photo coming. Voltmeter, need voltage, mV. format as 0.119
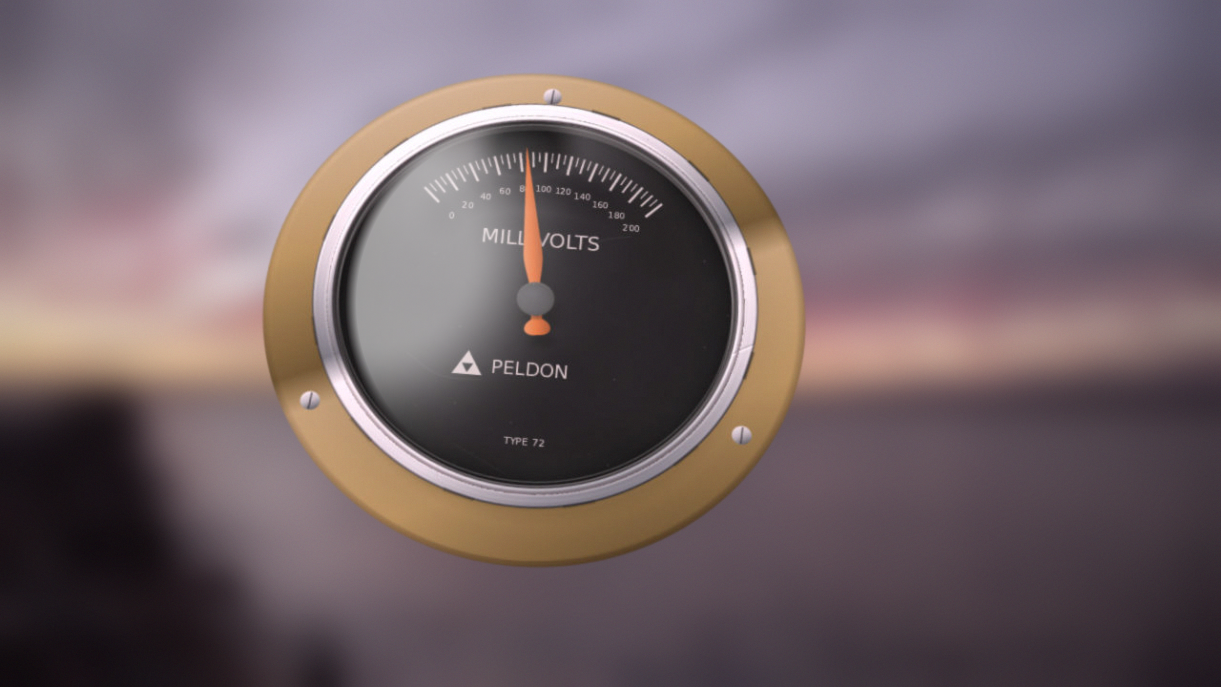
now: 85
